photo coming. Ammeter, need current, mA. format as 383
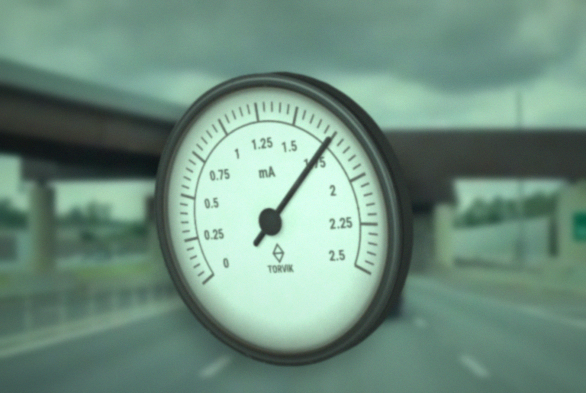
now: 1.75
